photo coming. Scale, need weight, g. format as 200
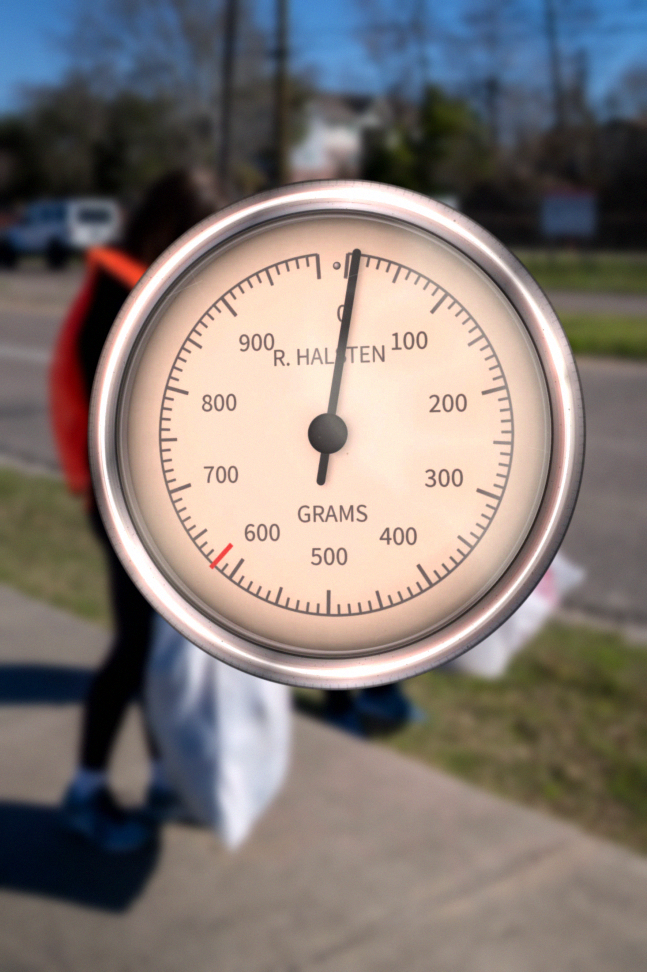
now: 10
